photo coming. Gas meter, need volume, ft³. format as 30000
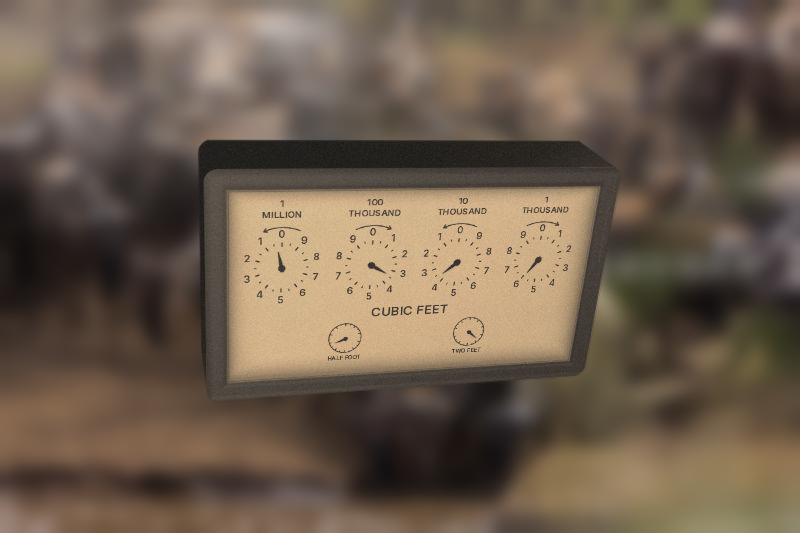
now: 33600
